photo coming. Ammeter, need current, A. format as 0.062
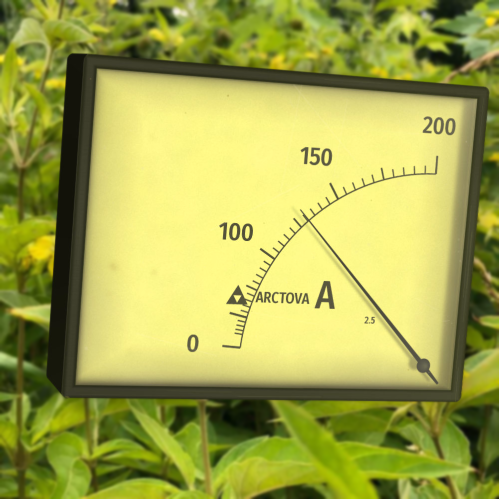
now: 130
